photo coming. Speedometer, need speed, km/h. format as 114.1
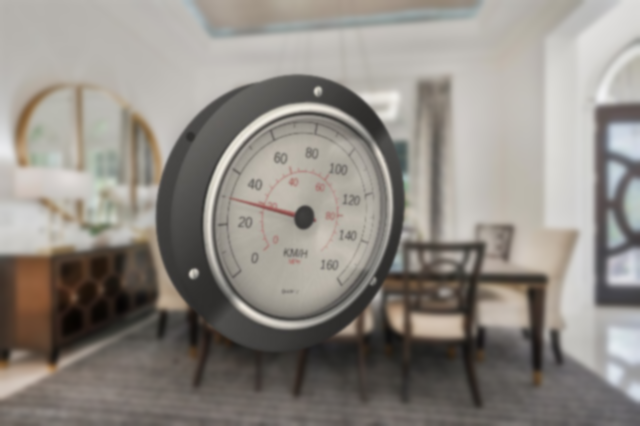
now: 30
